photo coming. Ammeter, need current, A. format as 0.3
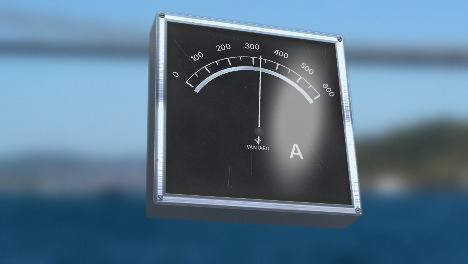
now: 325
